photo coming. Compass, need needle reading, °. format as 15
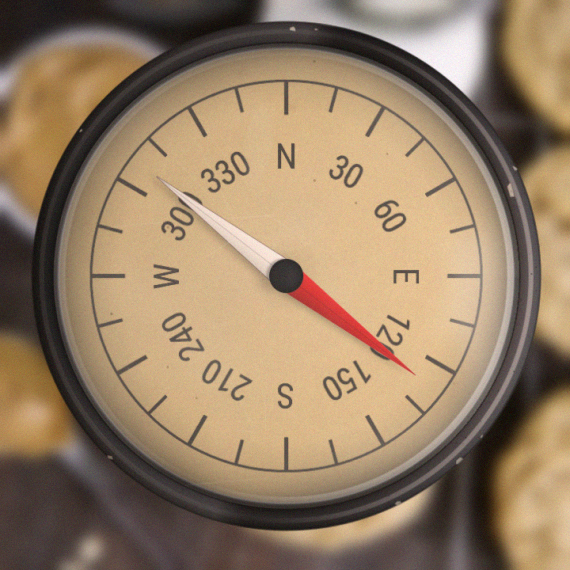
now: 127.5
